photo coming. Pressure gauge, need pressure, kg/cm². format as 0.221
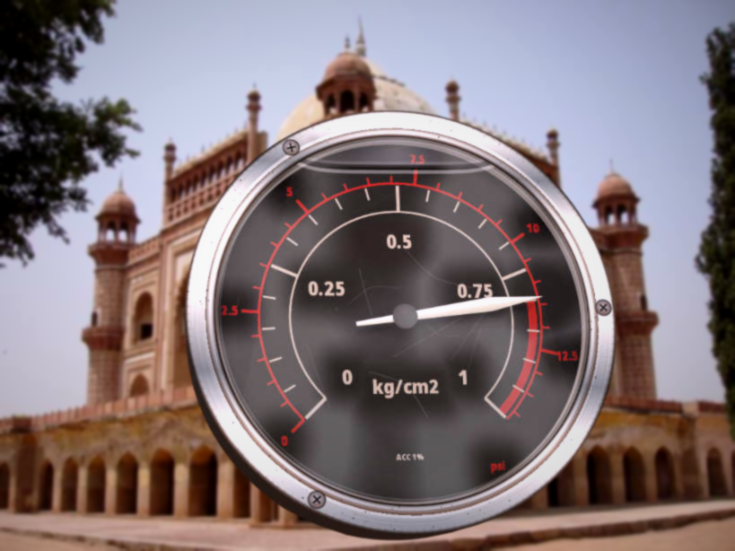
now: 0.8
